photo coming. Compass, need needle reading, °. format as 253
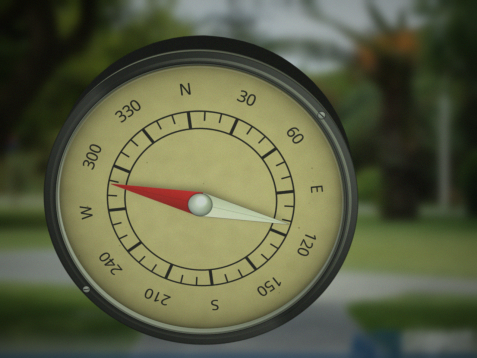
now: 290
